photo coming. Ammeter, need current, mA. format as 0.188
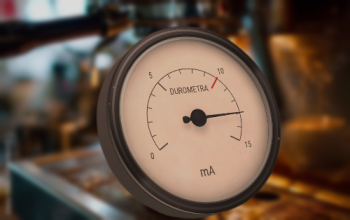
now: 13
